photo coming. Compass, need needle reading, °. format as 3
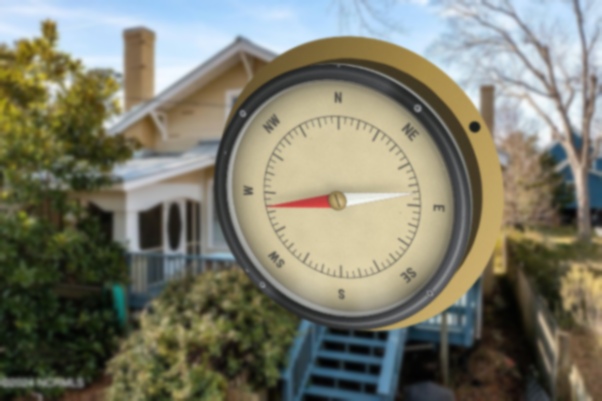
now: 260
